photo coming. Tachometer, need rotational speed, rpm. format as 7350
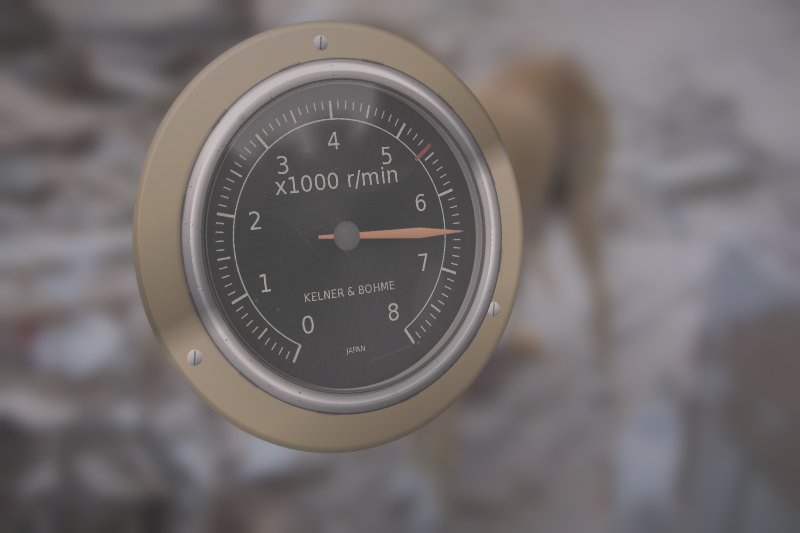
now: 6500
